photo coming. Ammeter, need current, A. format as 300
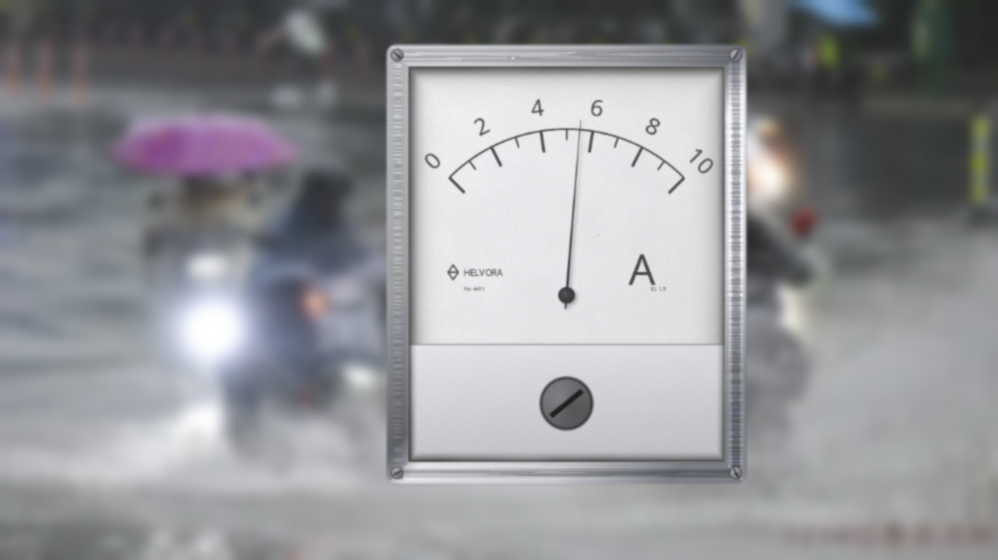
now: 5.5
